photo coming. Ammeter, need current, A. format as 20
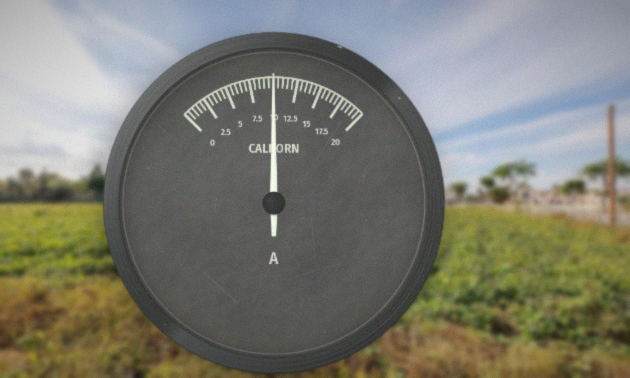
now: 10
